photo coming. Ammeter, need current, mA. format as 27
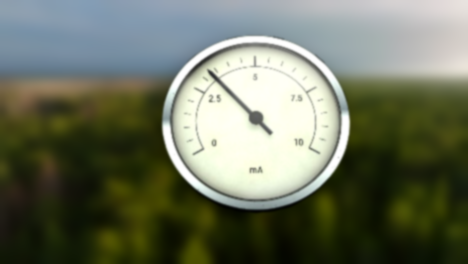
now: 3.25
